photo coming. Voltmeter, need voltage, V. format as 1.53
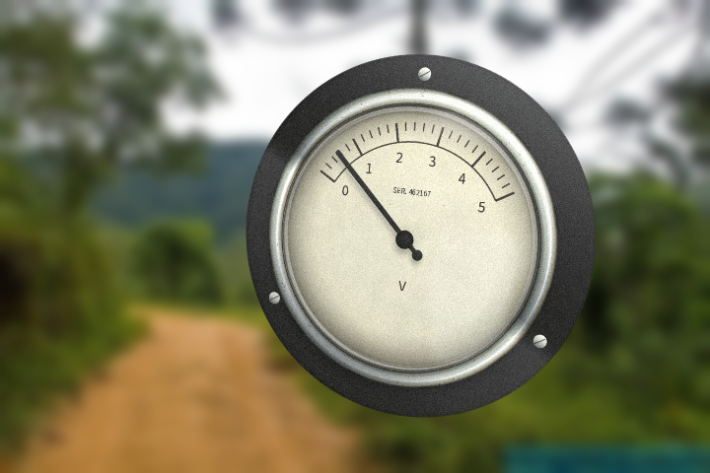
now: 0.6
